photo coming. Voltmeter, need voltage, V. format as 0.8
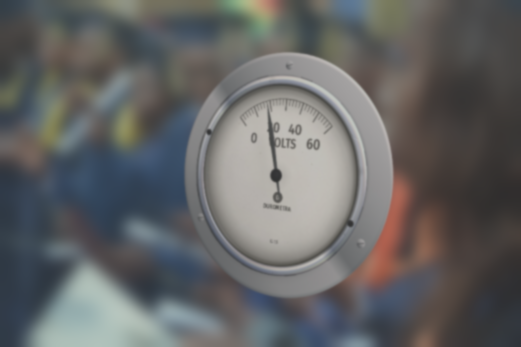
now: 20
